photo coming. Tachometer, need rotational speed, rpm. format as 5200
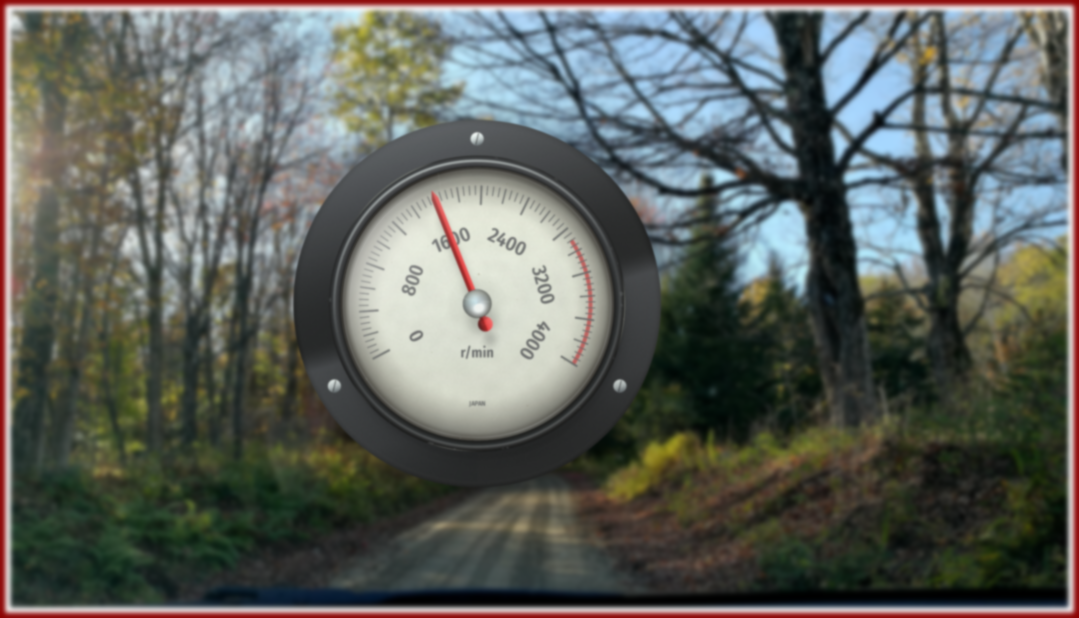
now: 1600
